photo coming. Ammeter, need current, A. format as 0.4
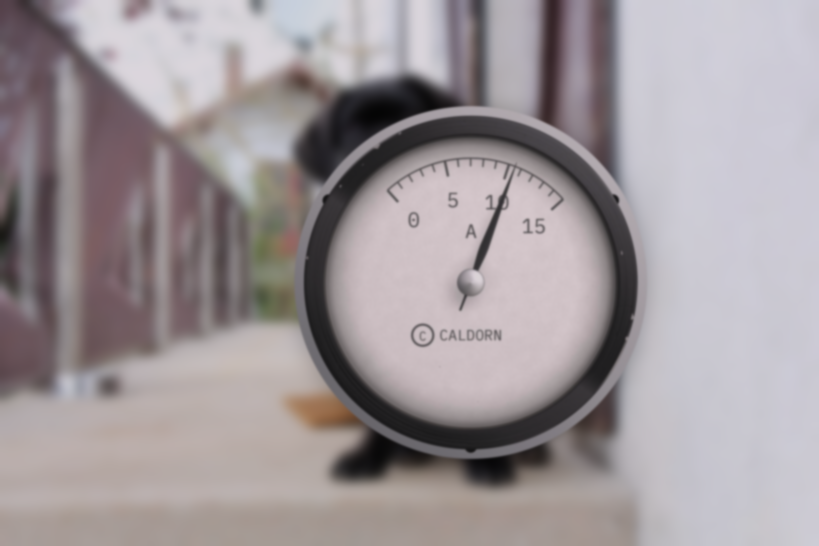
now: 10.5
